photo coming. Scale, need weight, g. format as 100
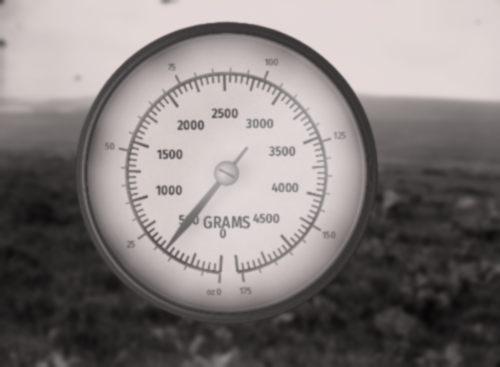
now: 500
